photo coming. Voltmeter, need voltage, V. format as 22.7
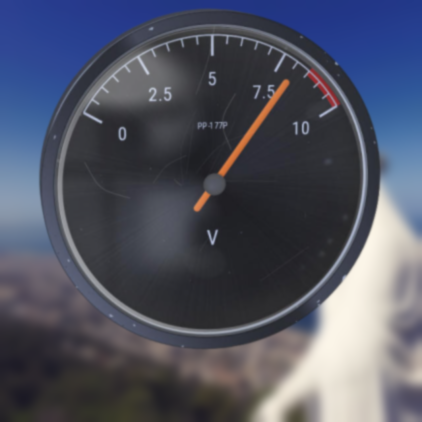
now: 8
